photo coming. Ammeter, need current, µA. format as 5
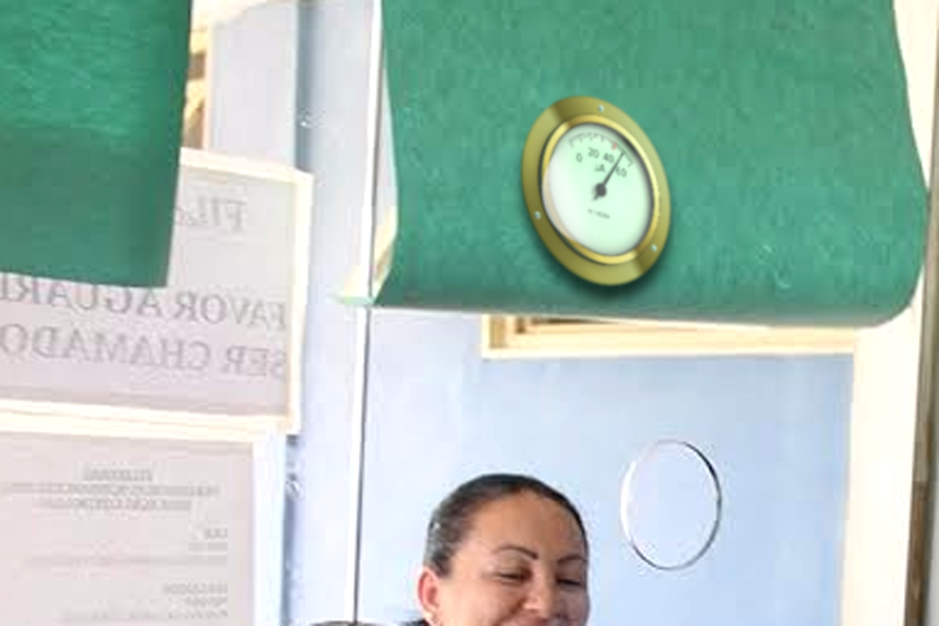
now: 50
